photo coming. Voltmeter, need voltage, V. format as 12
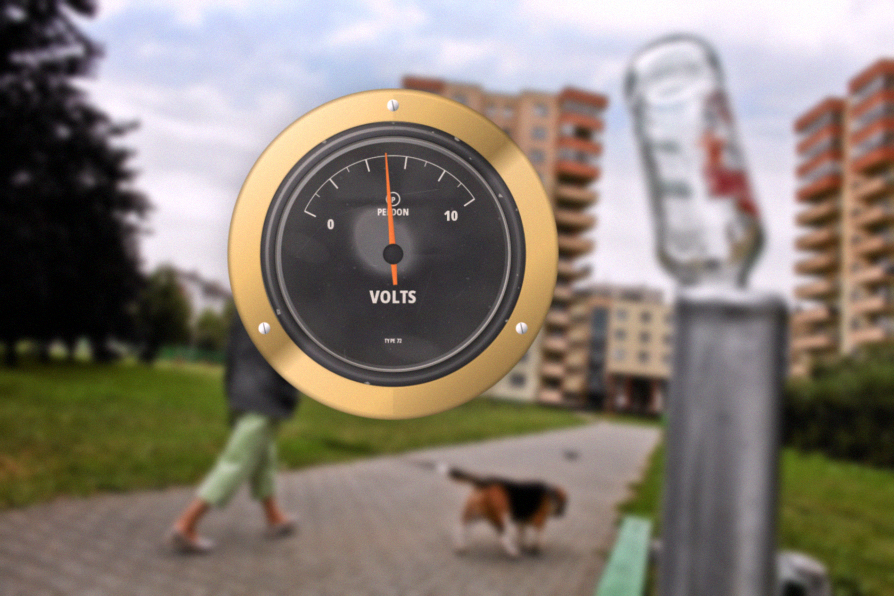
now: 5
